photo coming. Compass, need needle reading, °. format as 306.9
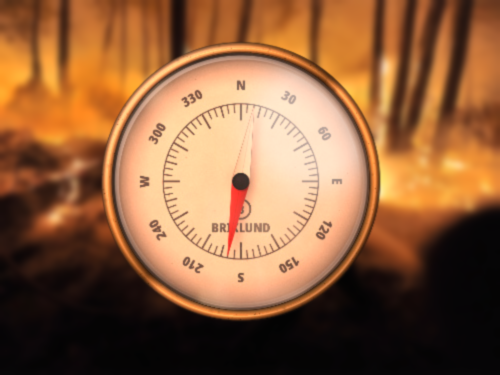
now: 190
